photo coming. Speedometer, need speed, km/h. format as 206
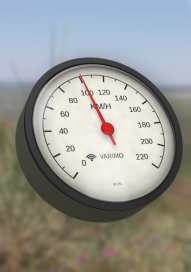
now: 100
